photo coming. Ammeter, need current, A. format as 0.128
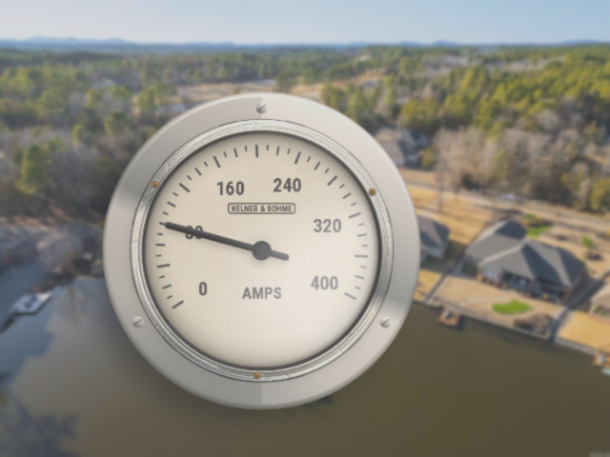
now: 80
